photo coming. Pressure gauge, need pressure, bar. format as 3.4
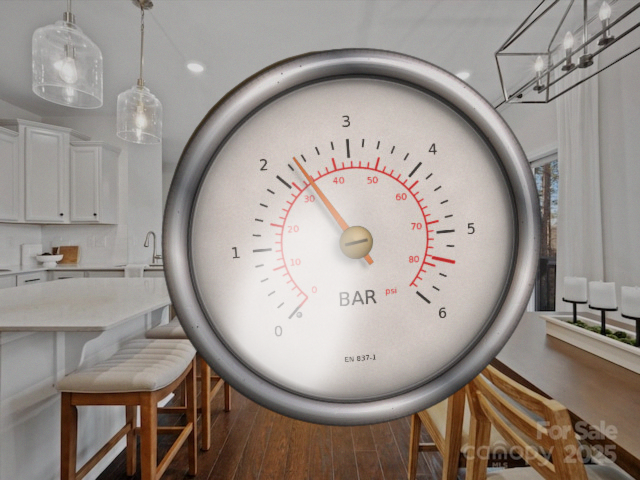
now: 2.3
